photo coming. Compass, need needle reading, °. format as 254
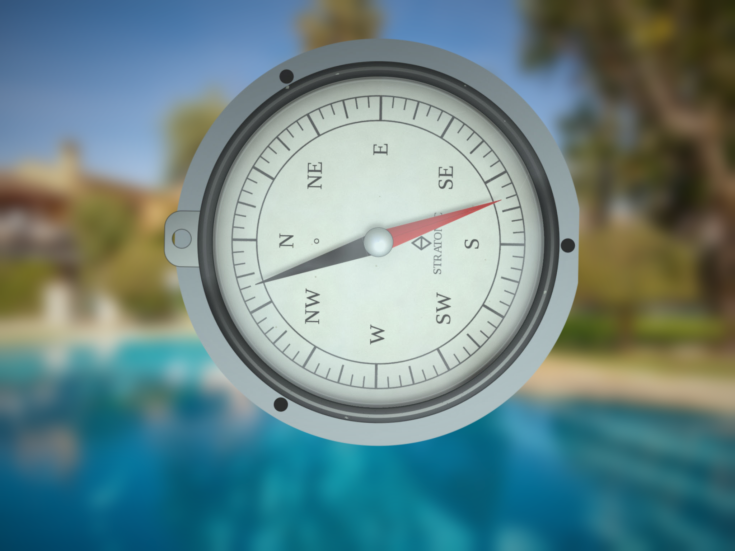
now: 160
